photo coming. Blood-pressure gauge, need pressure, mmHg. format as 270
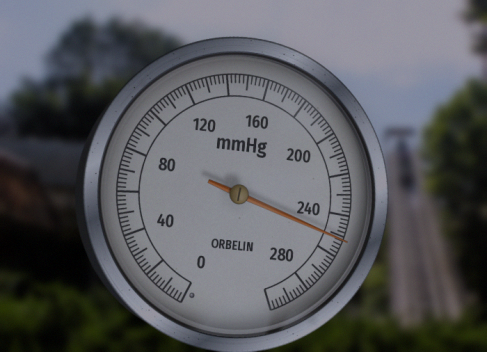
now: 252
